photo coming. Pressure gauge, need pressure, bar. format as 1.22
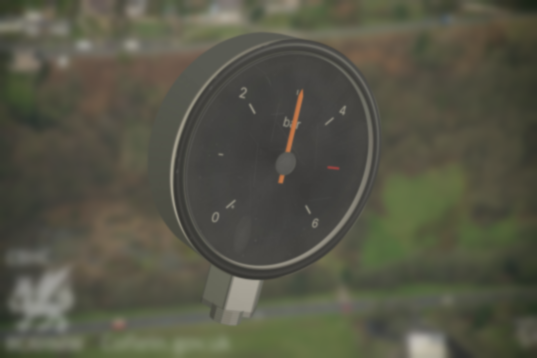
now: 3
